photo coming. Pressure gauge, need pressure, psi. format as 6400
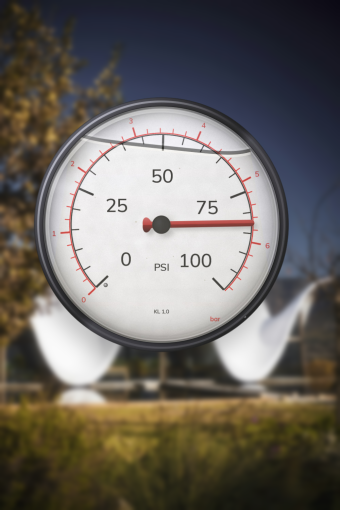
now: 82.5
